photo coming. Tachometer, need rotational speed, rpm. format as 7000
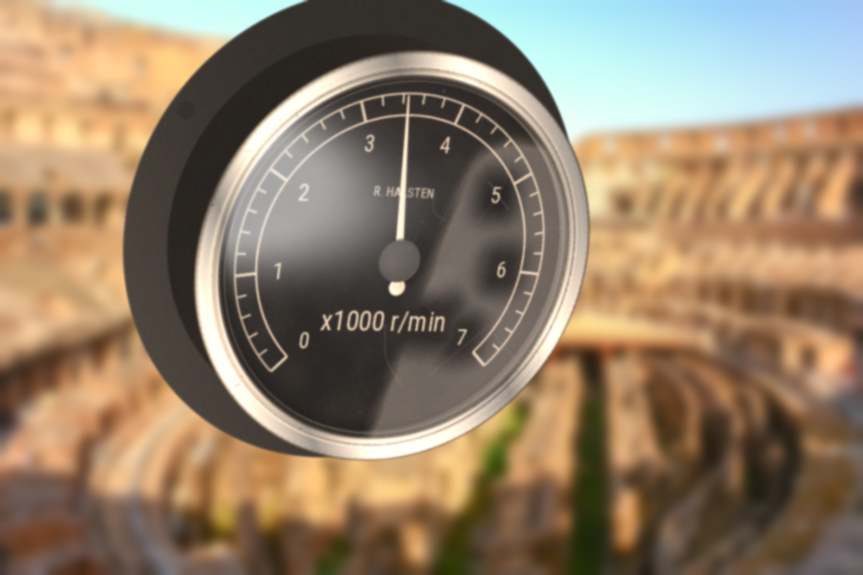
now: 3400
